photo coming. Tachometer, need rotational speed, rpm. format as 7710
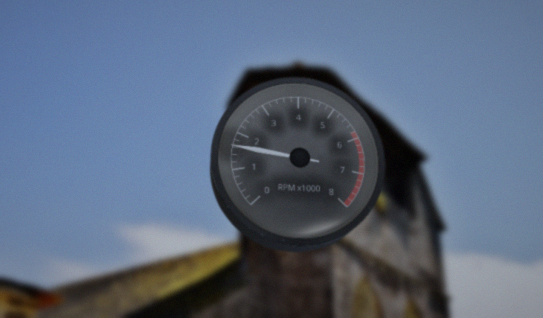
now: 1600
